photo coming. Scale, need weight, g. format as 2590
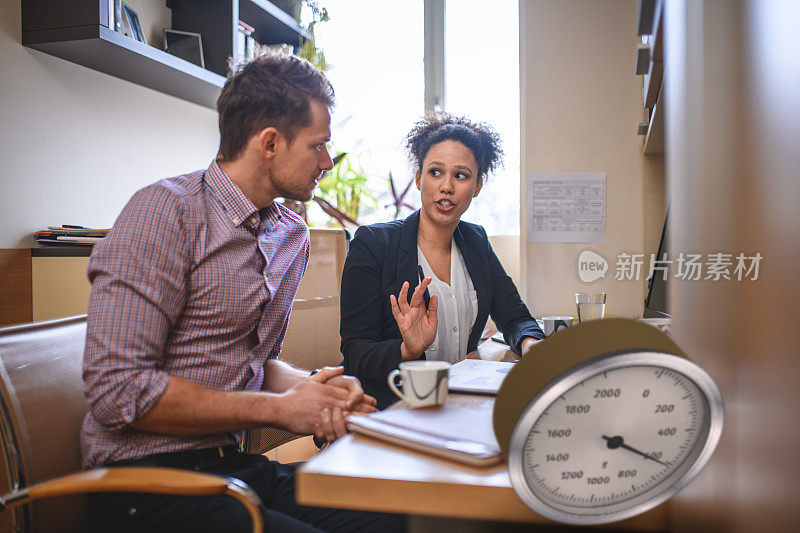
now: 600
